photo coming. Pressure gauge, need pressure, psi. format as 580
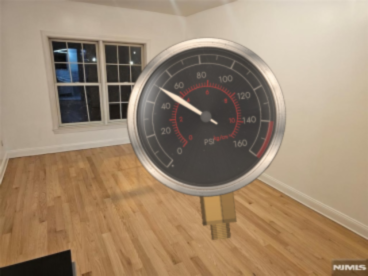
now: 50
